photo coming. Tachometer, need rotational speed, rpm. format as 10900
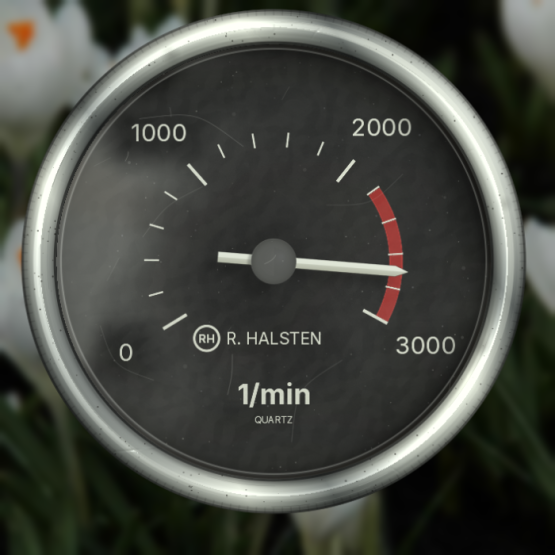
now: 2700
